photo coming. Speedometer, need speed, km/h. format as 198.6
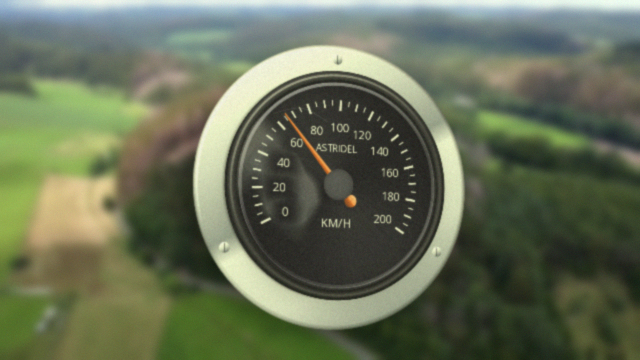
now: 65
